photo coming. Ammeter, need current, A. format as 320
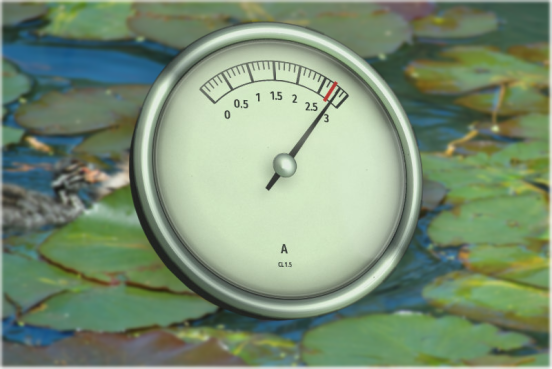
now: 2.8
